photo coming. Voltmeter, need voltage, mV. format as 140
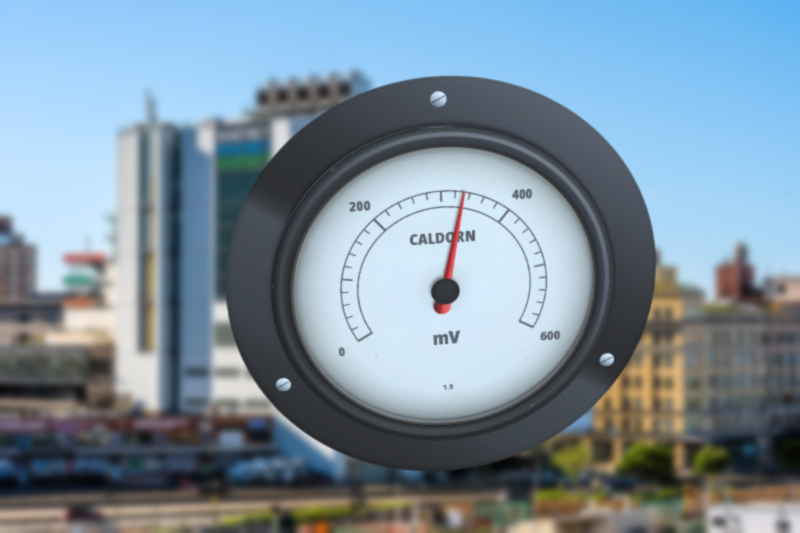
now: 330
